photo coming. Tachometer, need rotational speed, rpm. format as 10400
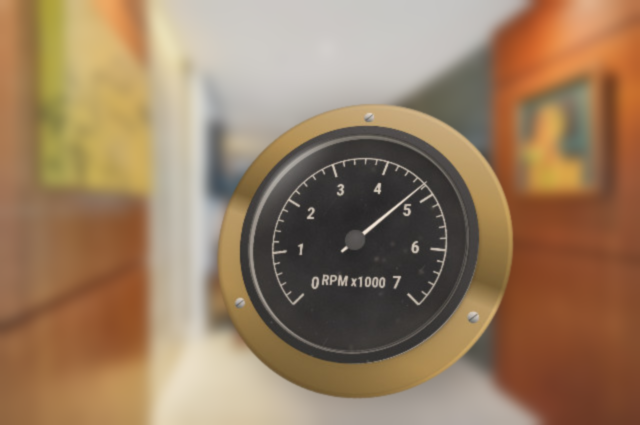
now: 4800
